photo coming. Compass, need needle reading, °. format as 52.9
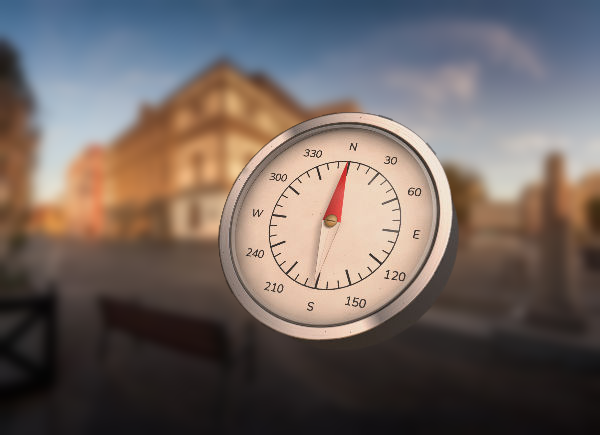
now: 0
